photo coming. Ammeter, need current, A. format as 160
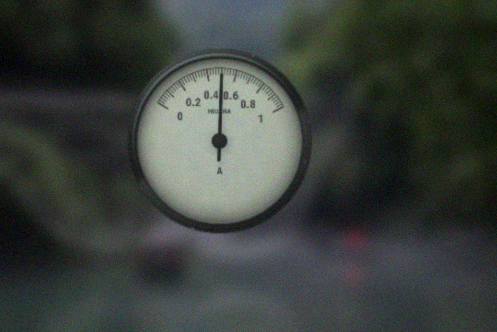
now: 0.5
